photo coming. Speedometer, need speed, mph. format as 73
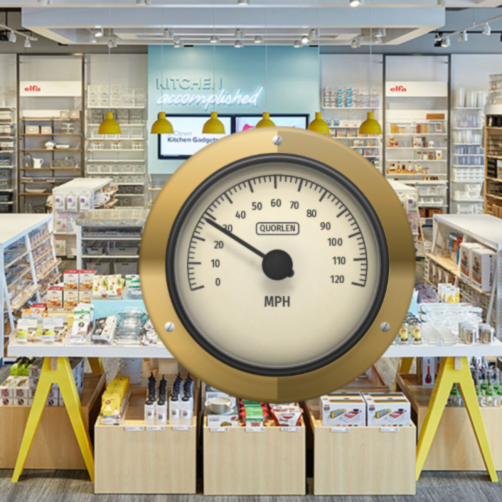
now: 28
